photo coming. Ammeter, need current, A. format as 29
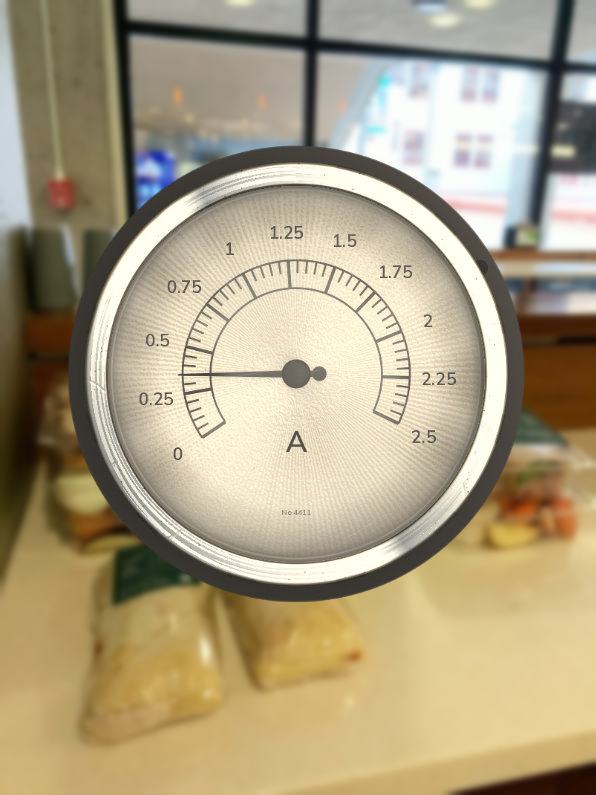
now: 0.35
